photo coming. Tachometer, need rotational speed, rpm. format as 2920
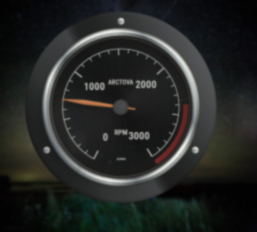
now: 700
